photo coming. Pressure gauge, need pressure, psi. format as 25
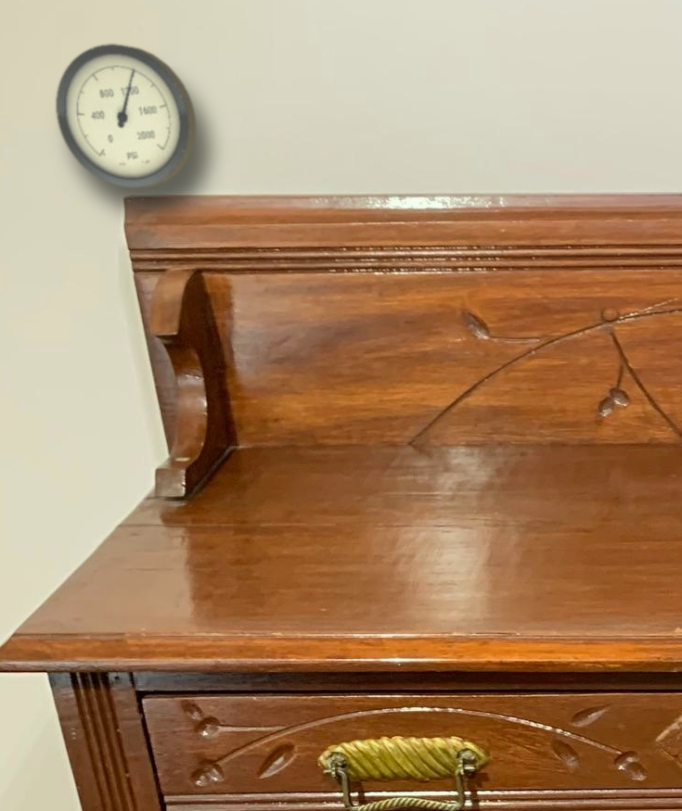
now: 1200
